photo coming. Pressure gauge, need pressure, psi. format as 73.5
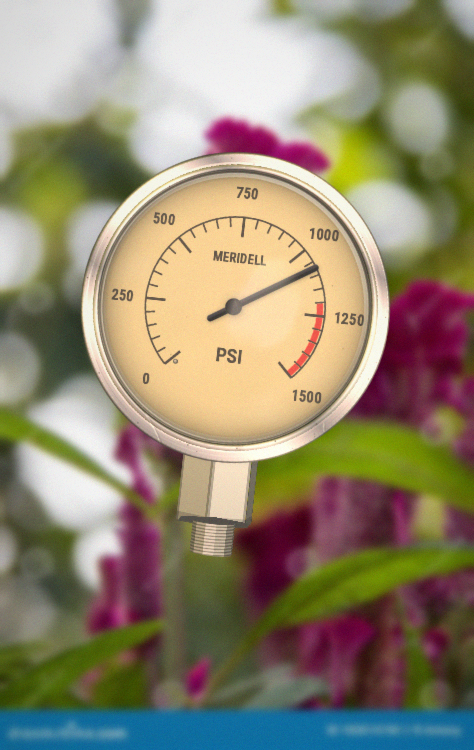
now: 1075
